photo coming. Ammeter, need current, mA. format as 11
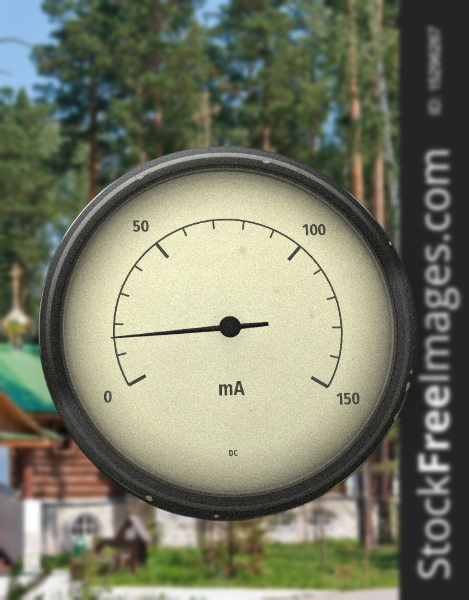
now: 15
